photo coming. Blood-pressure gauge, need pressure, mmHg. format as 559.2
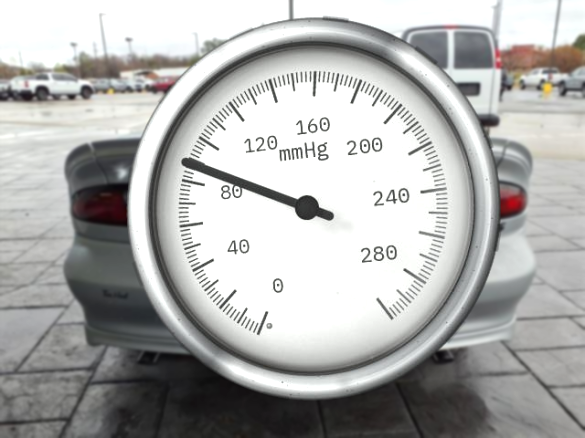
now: 88
